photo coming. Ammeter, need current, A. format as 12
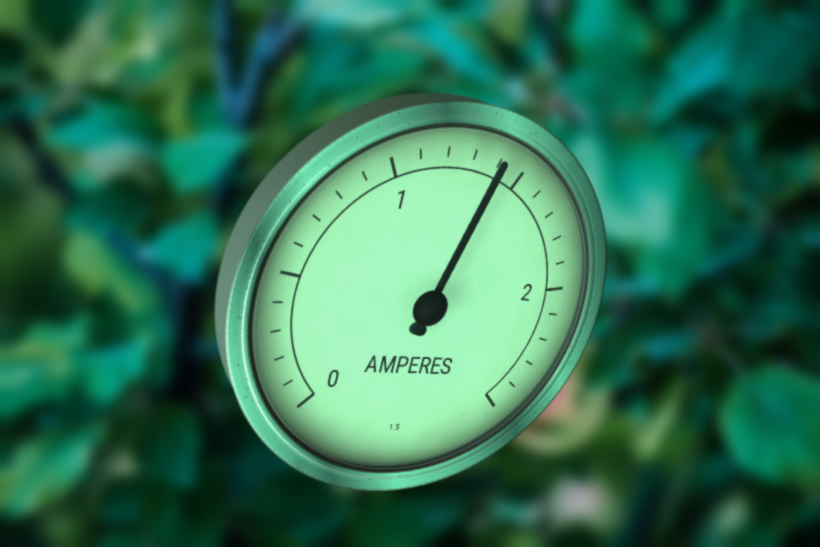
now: 1.4
